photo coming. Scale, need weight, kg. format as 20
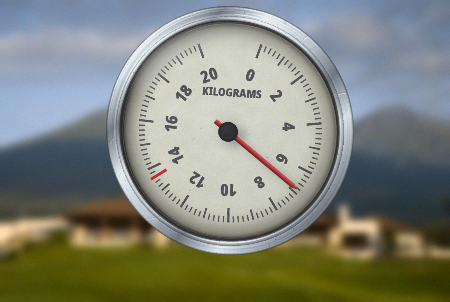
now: 6.8
